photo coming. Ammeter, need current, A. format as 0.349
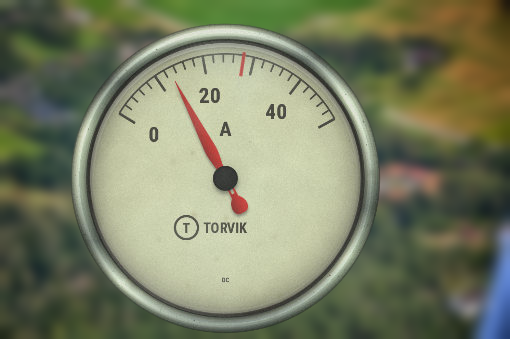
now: 13
